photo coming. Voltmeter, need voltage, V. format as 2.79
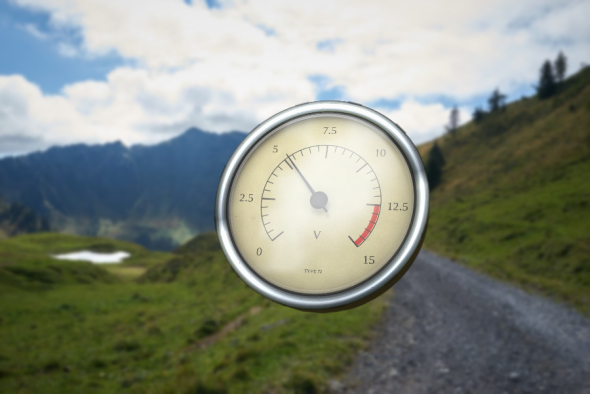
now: 5.25
